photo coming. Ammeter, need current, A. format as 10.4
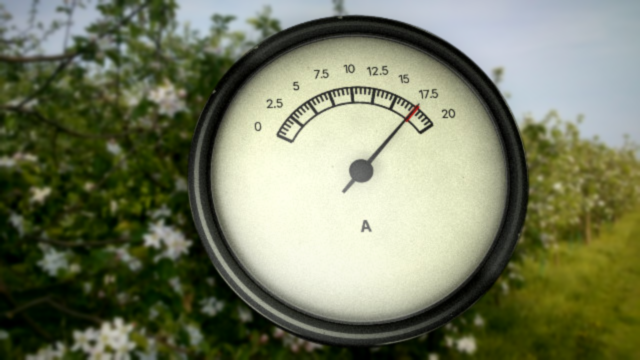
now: 17.5
